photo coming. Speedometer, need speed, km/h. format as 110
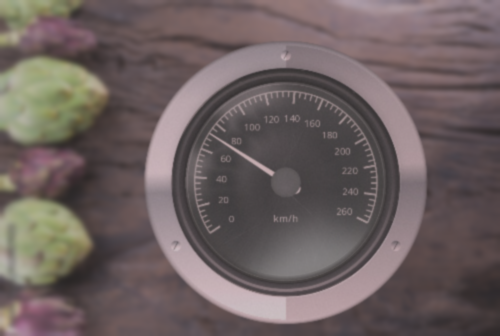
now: 72
